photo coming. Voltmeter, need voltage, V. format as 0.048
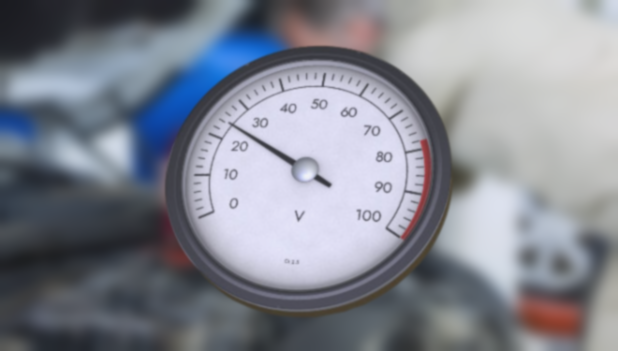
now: 24
